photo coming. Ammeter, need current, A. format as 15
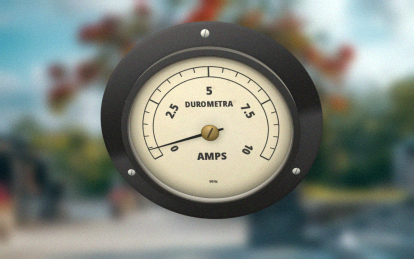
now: 0.5
